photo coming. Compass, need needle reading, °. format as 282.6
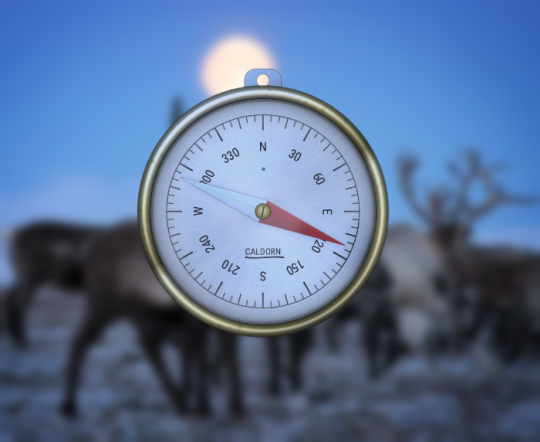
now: 112.5
